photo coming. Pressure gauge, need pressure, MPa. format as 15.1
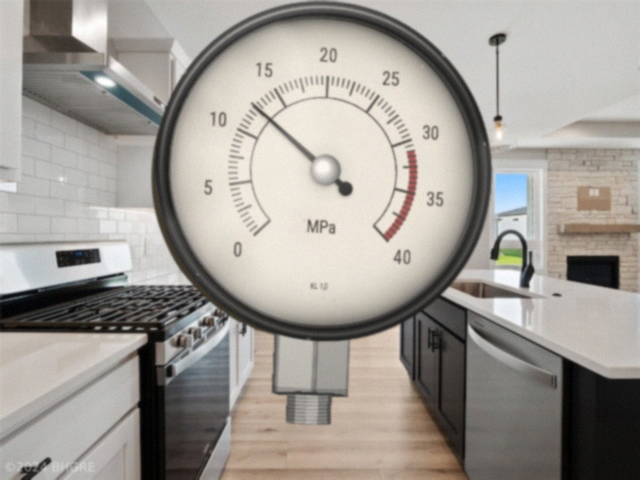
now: 12.5
